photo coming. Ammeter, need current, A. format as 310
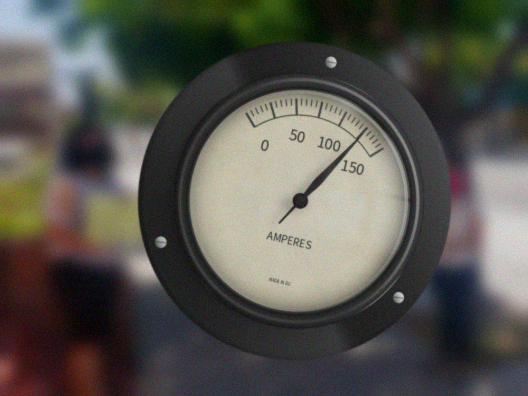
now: 125
